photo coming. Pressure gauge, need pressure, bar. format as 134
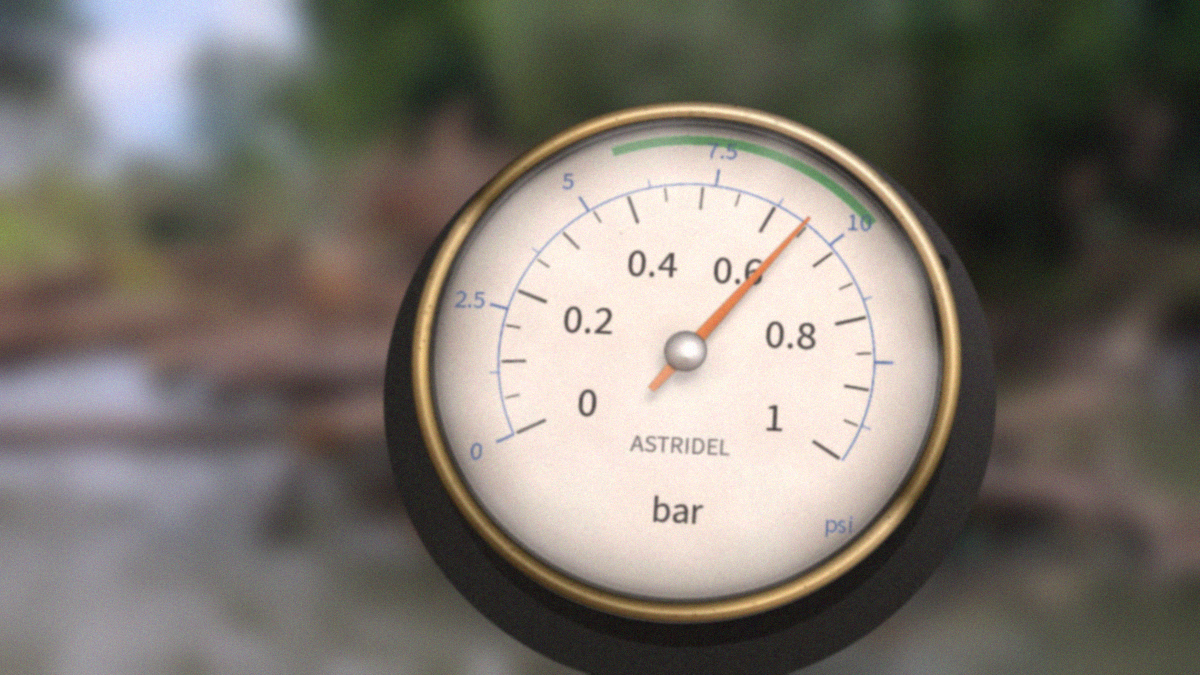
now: 0.65
